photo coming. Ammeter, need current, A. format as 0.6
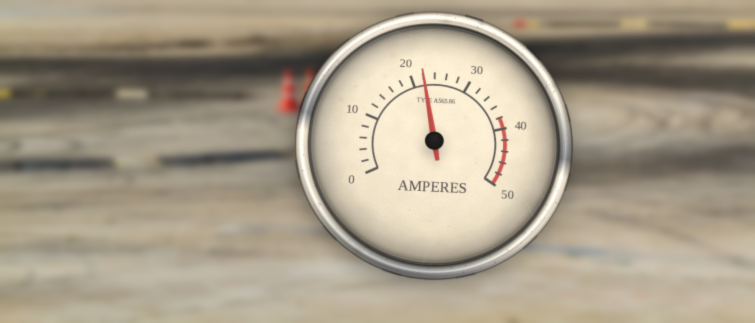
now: 22
